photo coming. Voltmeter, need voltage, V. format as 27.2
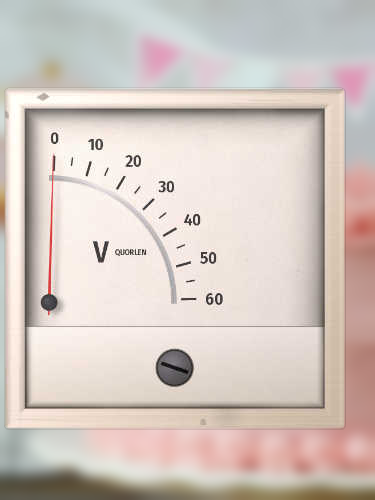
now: 0
